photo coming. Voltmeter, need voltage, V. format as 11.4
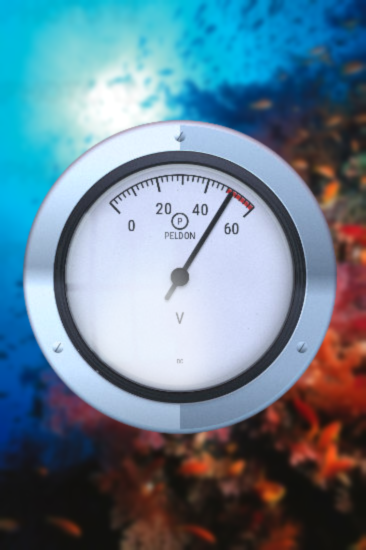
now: 50
